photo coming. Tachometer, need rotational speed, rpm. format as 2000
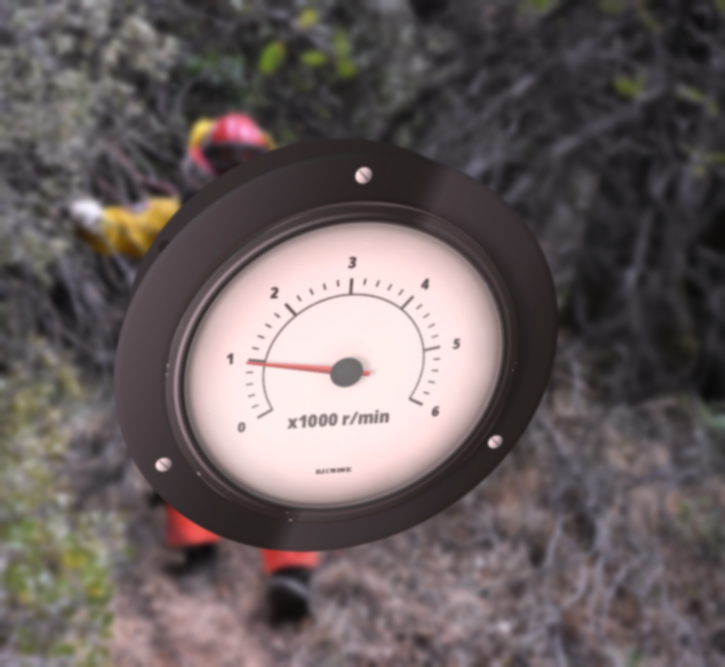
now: 1000
